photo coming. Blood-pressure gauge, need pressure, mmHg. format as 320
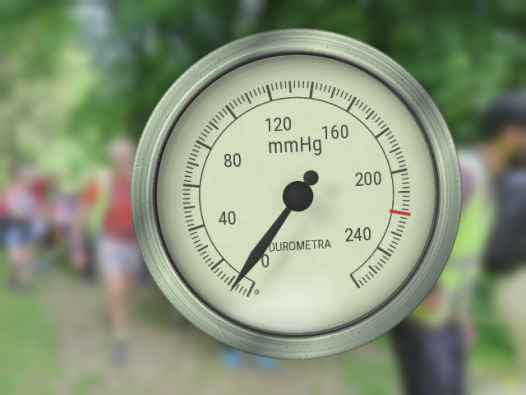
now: 8
